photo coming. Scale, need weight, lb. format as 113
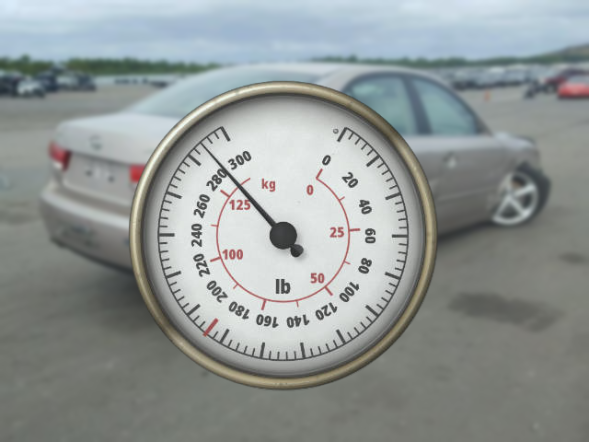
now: 288
